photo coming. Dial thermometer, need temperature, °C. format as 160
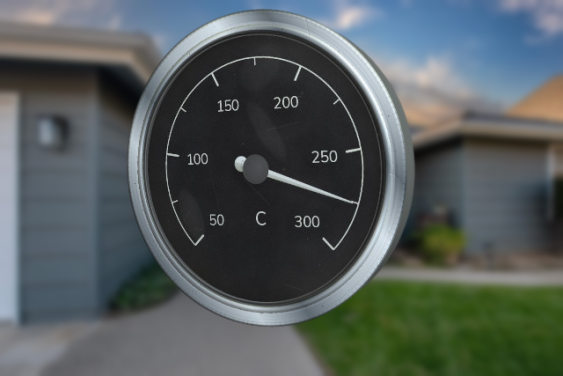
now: 275
